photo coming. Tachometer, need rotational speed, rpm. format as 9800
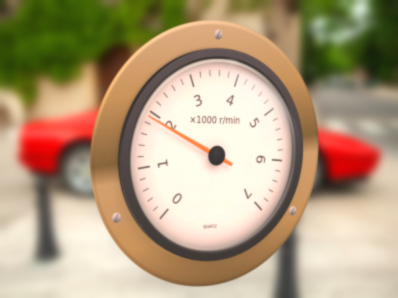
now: 1900
